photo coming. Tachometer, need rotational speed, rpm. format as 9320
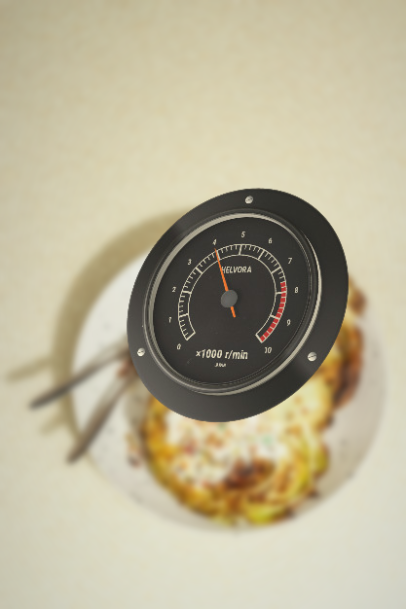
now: 4000
